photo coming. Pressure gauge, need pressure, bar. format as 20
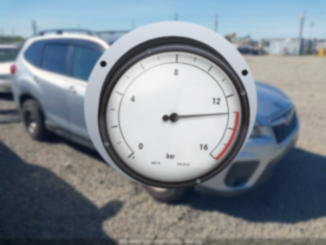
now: 13
